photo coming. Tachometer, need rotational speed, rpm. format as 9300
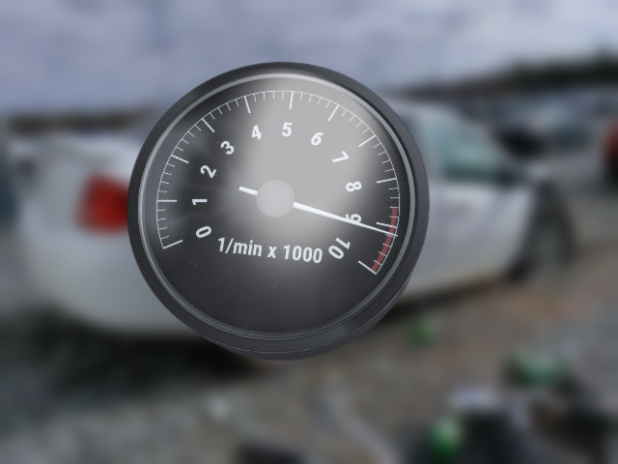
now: 9200
